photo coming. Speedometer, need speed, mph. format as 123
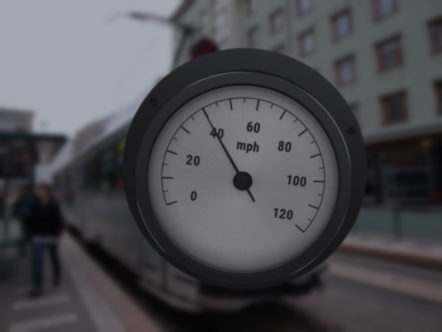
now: 40
